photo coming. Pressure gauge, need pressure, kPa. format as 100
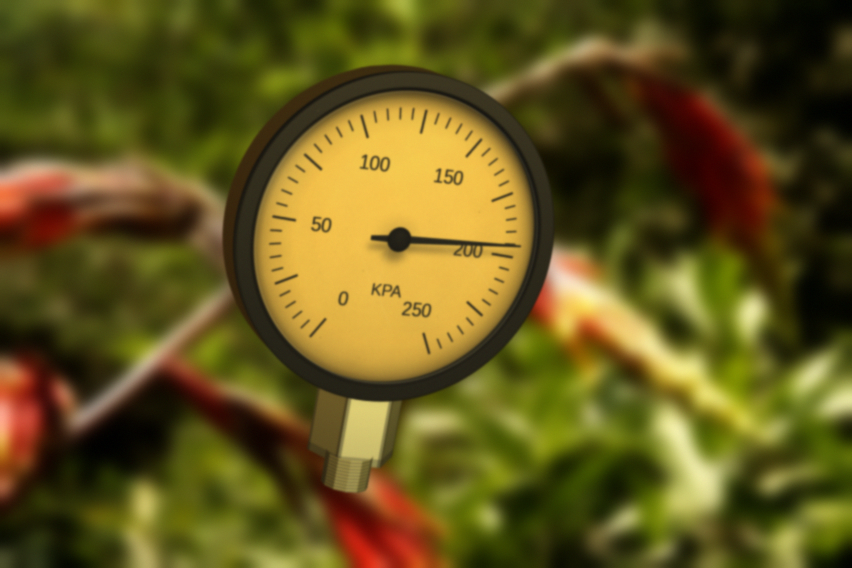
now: 195
